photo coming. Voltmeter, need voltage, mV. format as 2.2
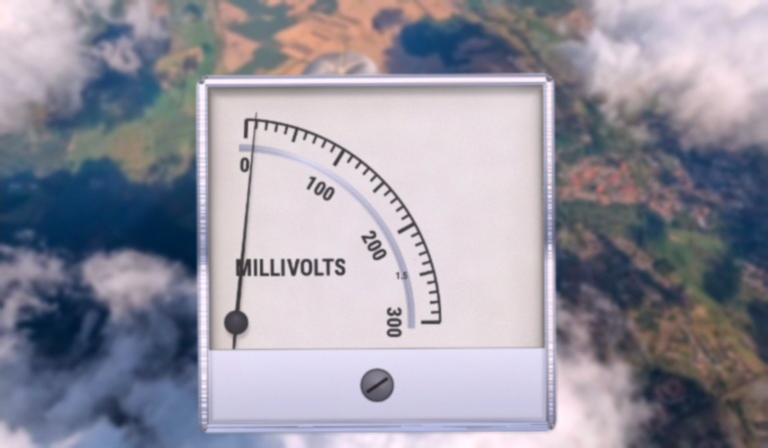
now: 10
